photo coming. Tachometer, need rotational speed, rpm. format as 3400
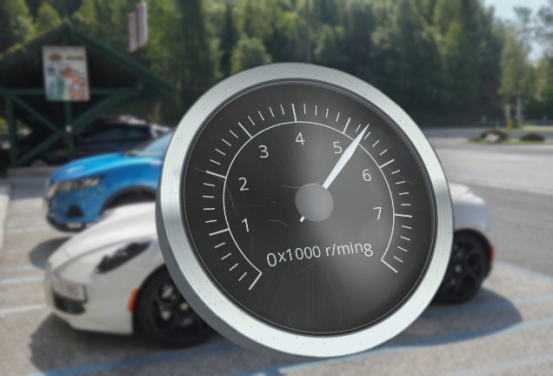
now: 5300
